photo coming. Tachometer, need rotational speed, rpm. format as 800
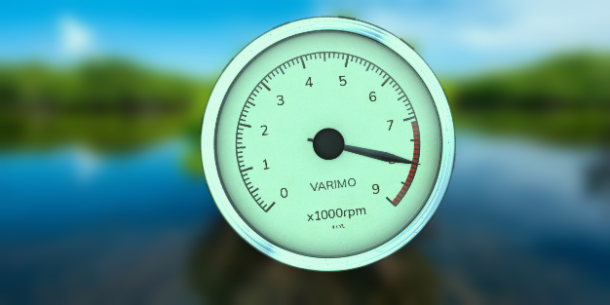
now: 8000
